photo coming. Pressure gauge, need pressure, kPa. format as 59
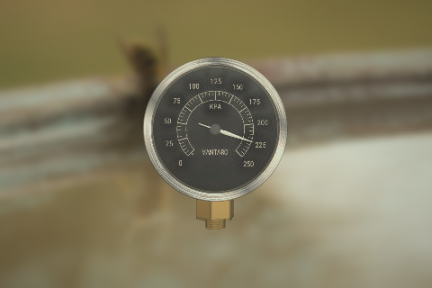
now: 225
